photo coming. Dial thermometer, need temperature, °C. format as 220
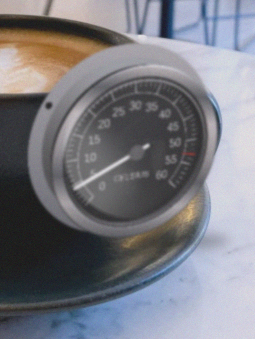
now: 5
